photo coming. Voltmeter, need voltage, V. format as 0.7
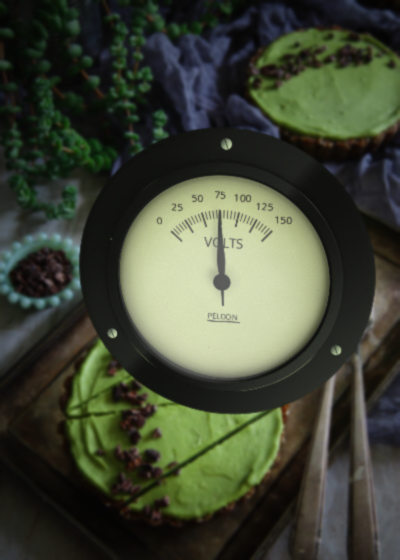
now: 75
